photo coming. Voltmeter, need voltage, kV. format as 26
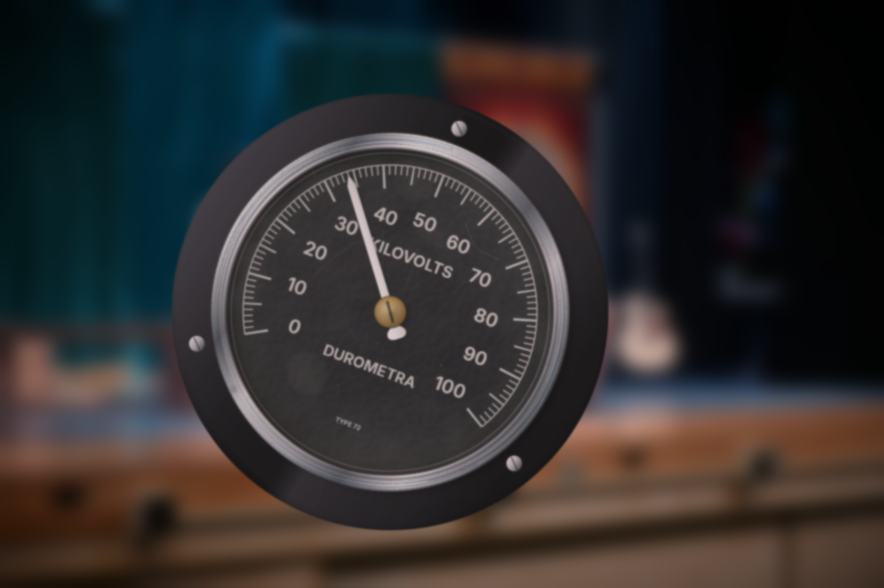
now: 34
